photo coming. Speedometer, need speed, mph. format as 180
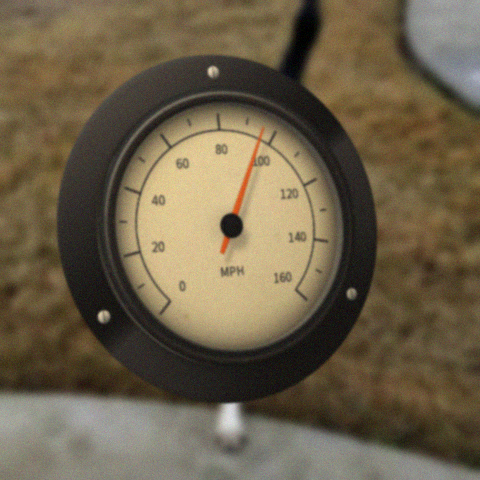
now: 95
